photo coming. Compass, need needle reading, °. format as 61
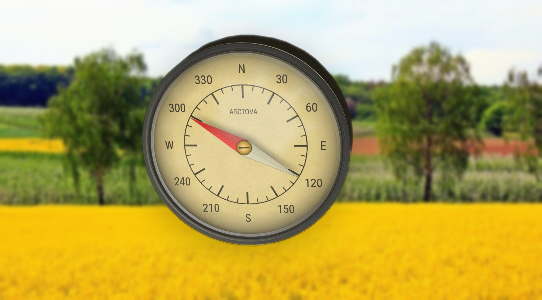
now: 300
